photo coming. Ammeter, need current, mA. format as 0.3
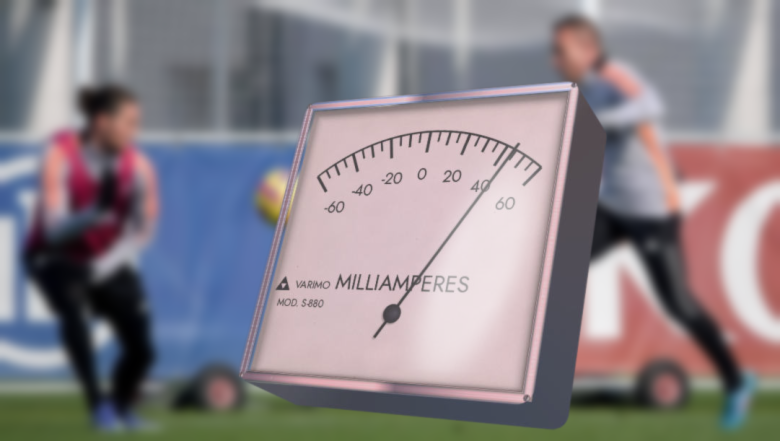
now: 45
